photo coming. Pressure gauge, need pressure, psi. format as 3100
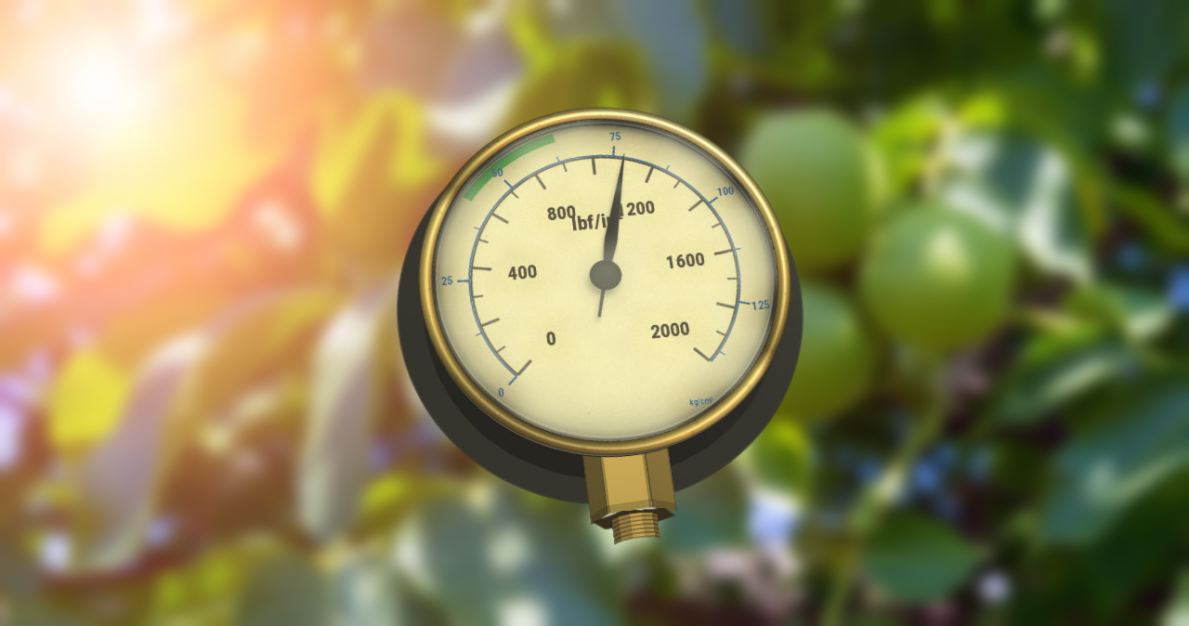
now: 1100
